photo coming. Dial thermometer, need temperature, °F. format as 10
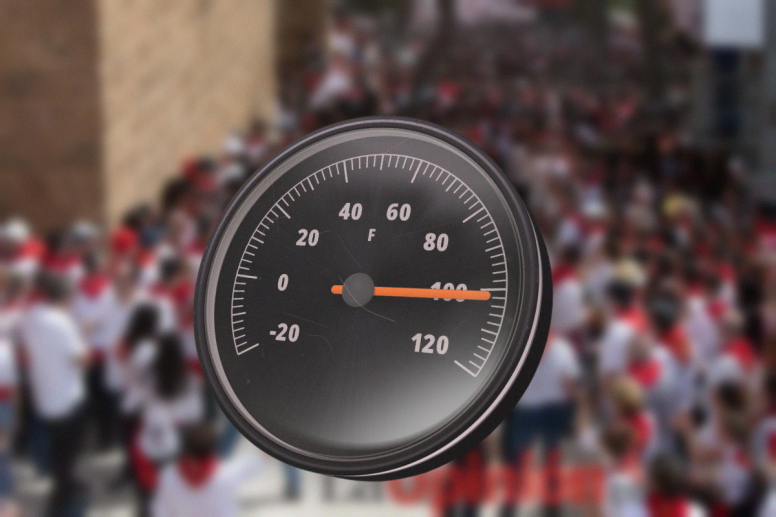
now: 102
